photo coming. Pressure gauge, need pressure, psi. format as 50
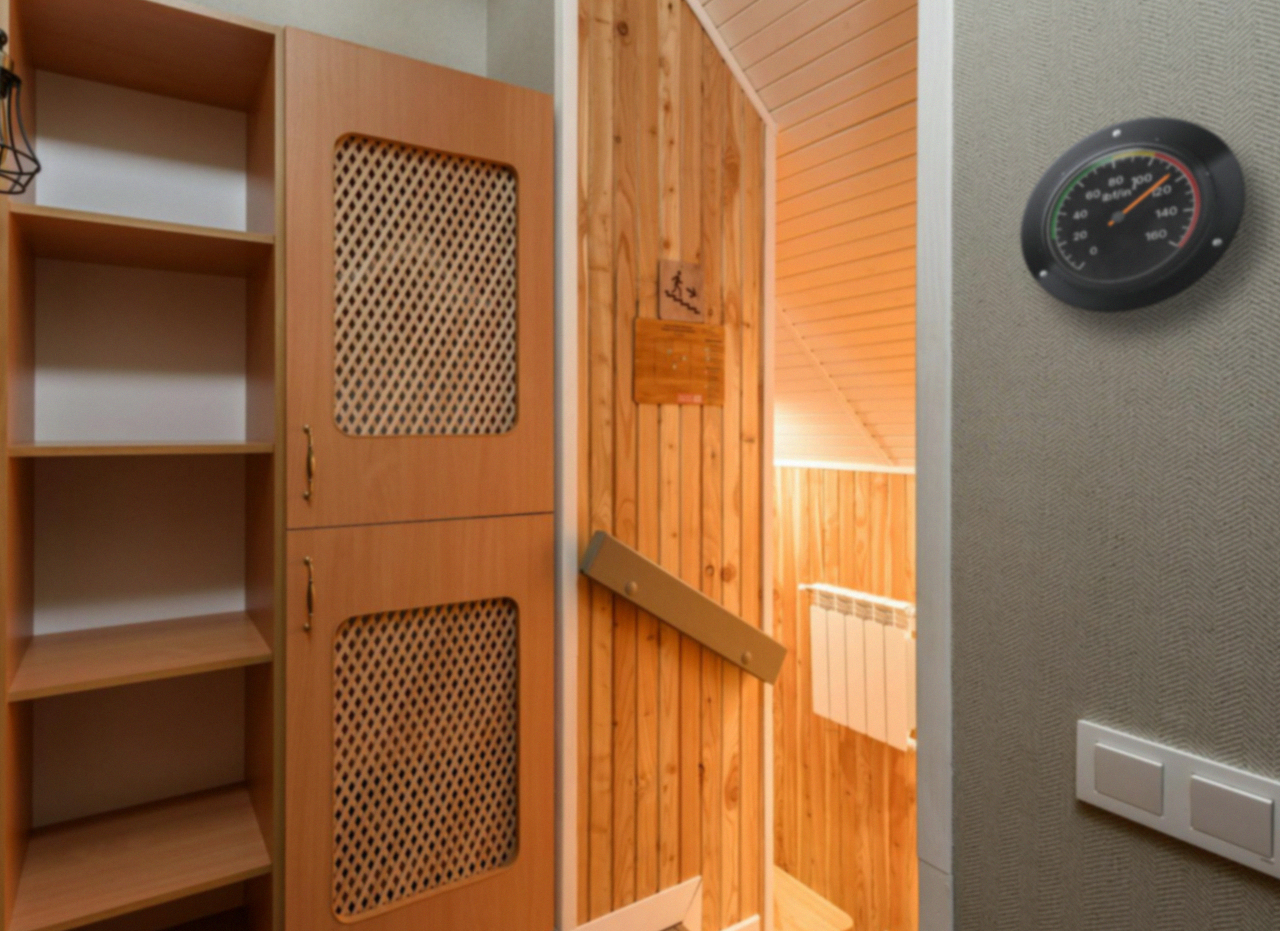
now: 115
